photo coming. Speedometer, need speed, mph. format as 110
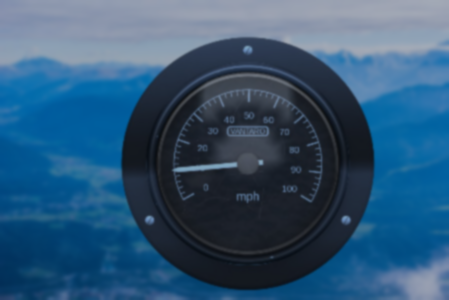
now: 10
